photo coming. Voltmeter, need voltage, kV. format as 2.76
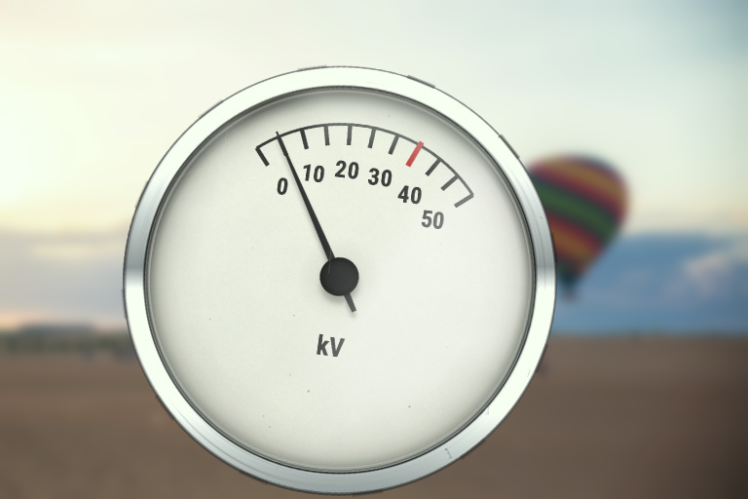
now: 5
